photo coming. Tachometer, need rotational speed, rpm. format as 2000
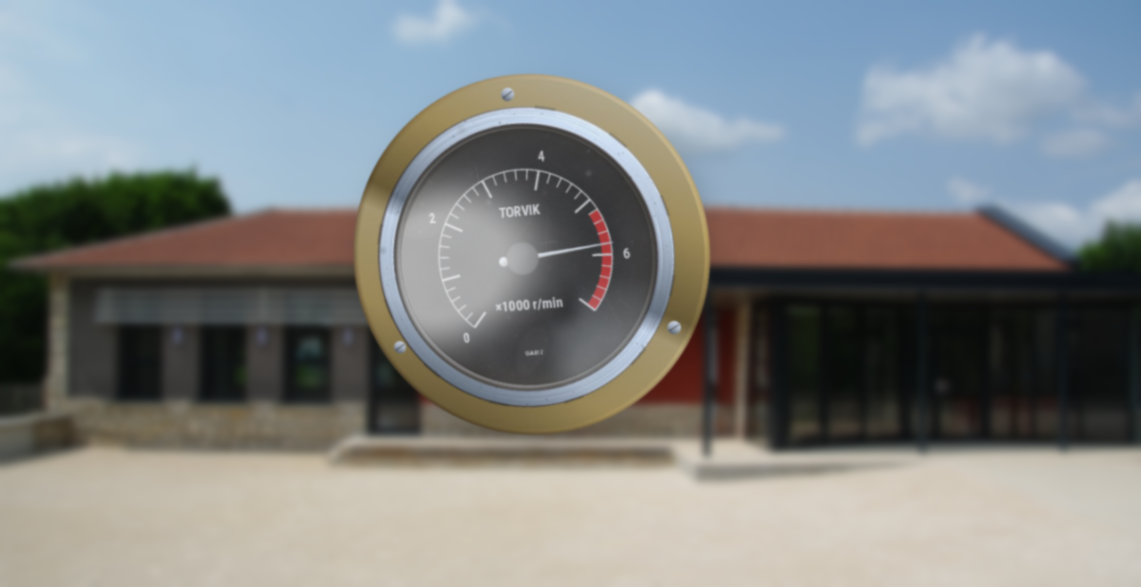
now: 5800
